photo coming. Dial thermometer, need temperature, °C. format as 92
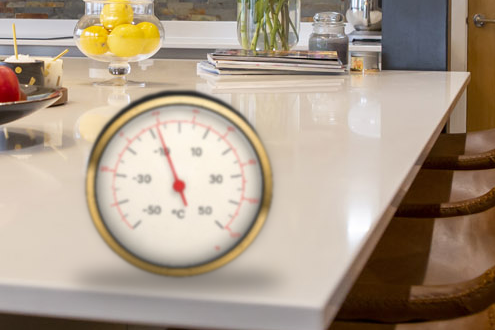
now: -7.5
